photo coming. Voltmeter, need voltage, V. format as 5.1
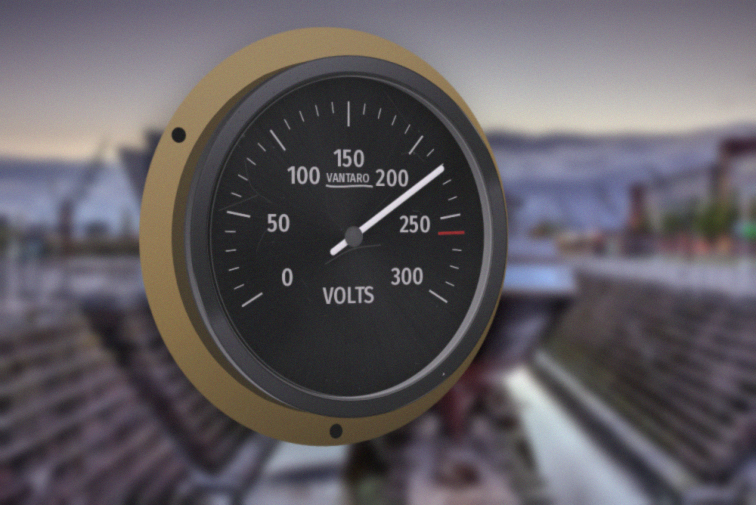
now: 220
